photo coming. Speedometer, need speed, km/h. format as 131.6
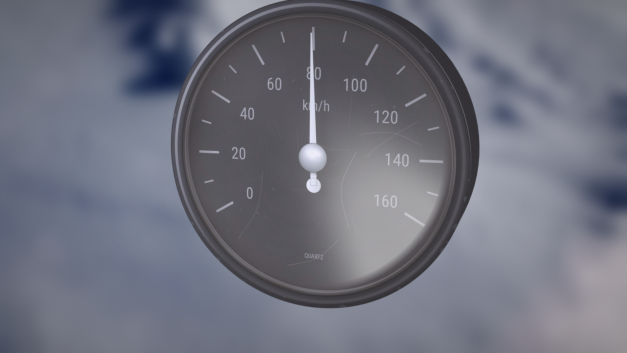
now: 80
